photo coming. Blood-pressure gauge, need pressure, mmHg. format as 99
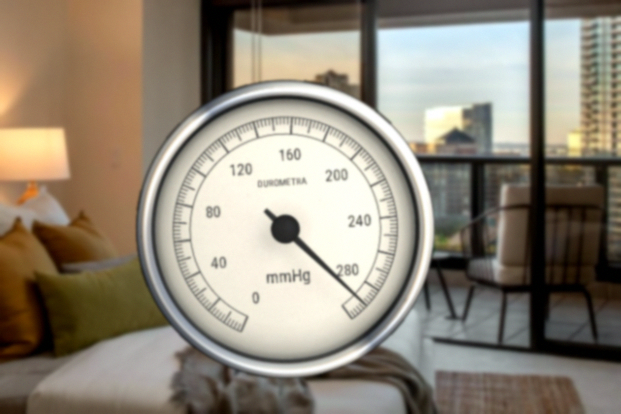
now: 290
